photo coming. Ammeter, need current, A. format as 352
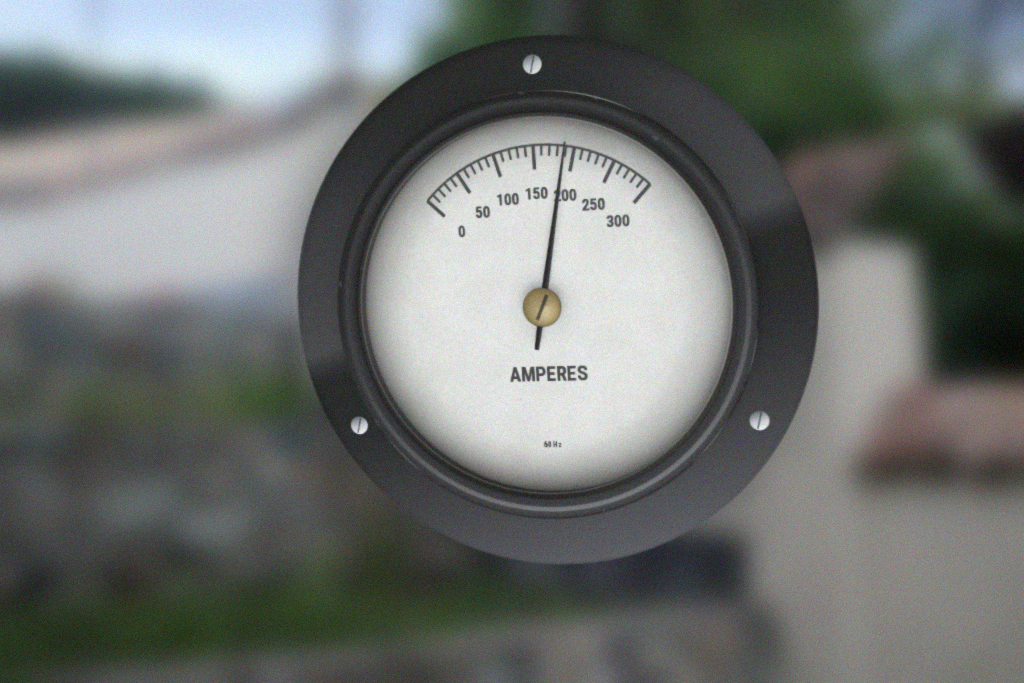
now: 190
